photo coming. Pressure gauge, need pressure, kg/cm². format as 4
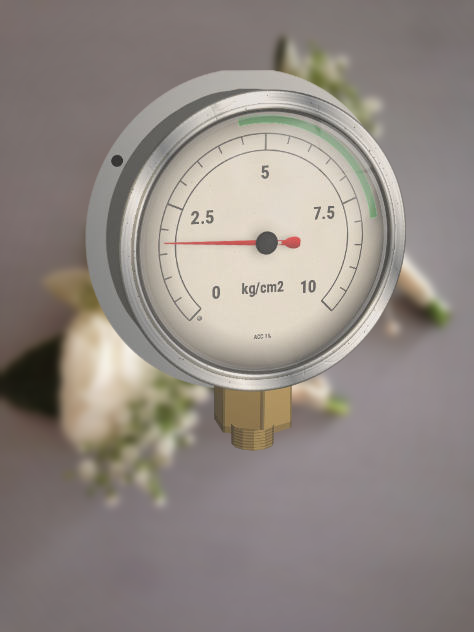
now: 1.75
